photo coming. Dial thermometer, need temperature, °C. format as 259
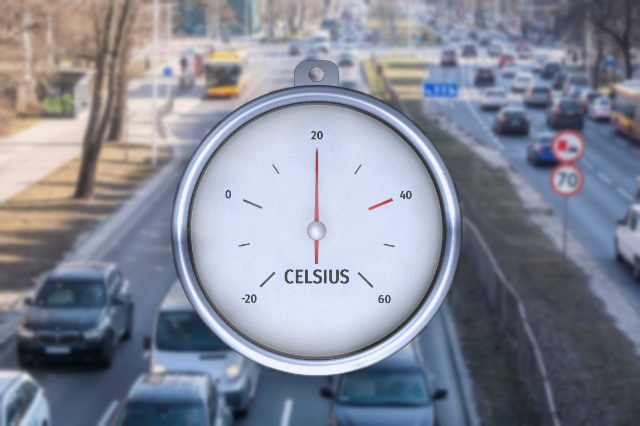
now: 20
